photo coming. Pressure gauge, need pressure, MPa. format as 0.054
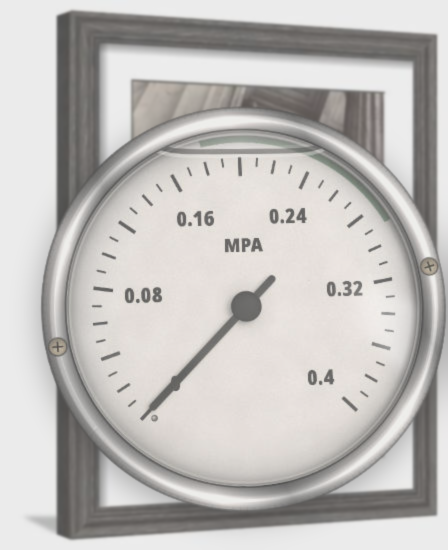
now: 0
